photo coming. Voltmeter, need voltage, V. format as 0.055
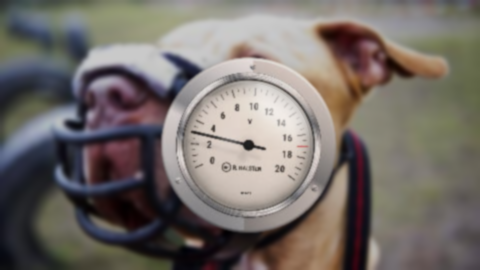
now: 3
